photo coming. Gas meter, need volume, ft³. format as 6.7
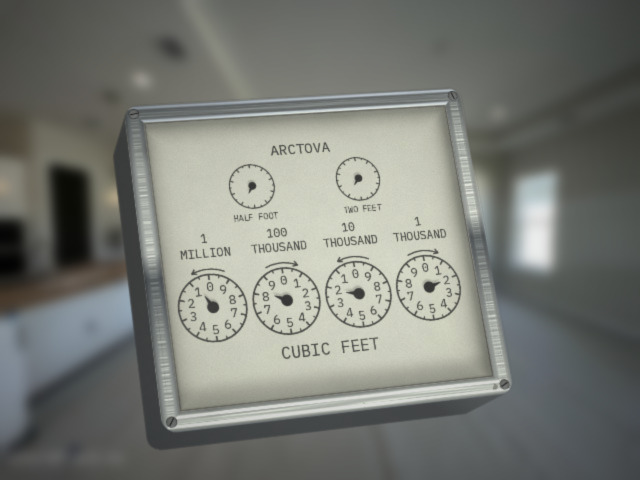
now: 82200
